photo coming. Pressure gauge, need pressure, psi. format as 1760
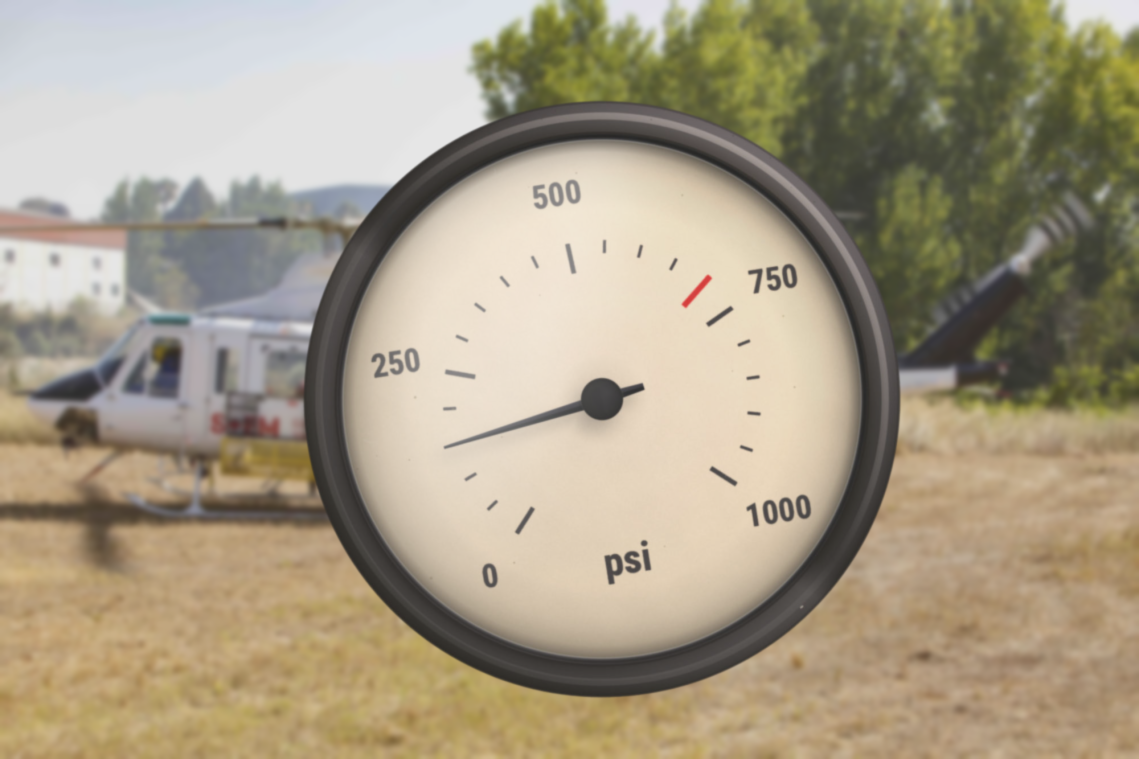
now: 150
